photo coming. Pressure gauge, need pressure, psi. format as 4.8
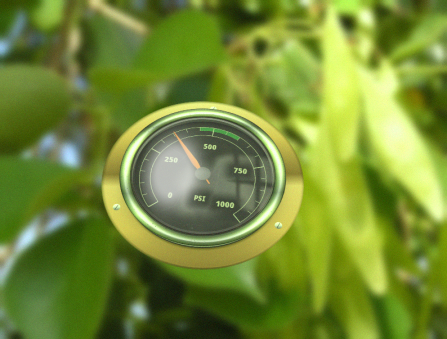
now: 350
